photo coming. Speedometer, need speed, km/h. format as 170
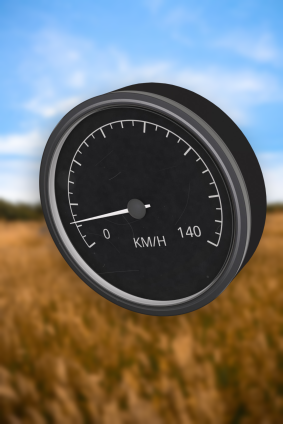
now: 12.5
